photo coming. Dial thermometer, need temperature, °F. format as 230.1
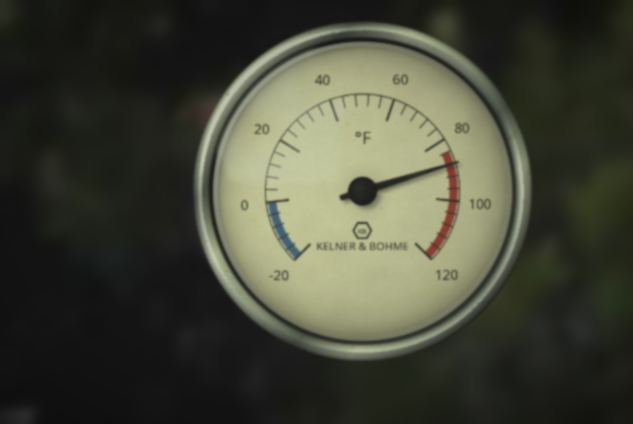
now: 88
